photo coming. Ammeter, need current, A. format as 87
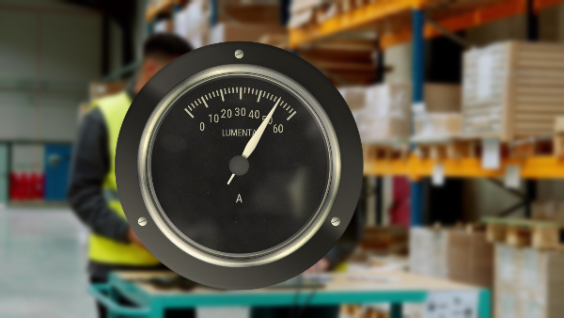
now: 50
